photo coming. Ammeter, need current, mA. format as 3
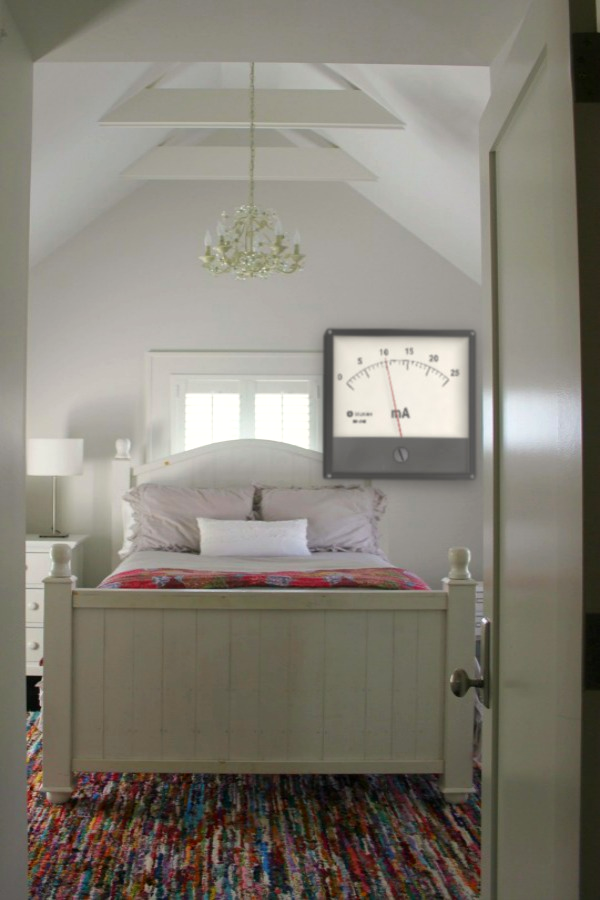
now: 10
